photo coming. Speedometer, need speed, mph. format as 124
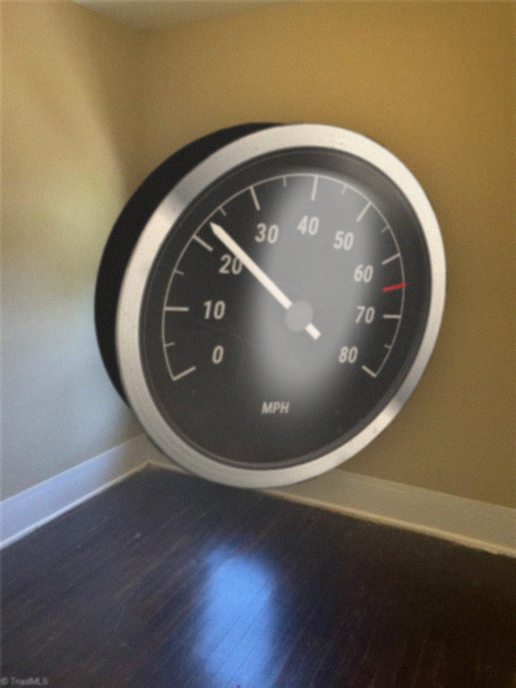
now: 22.5
